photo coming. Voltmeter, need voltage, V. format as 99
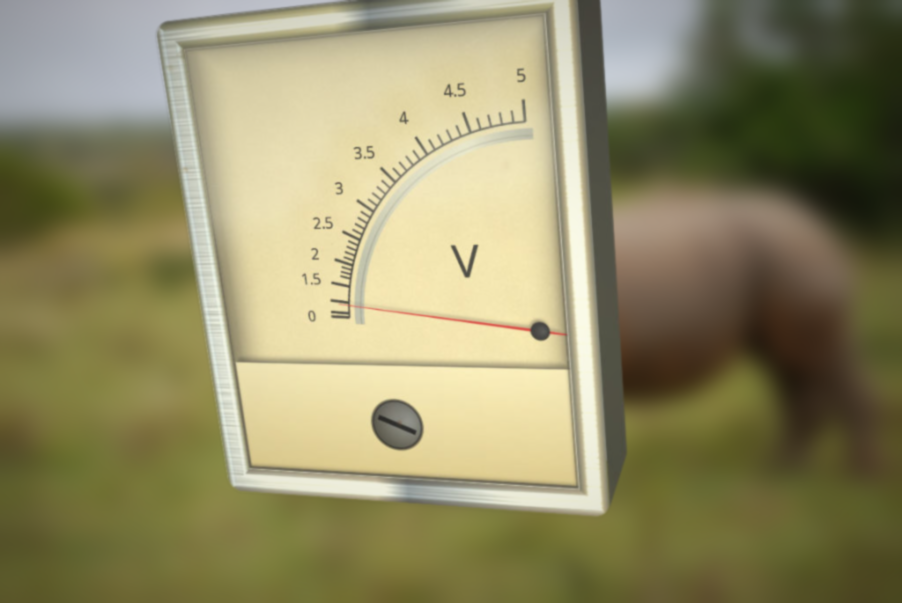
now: 1
